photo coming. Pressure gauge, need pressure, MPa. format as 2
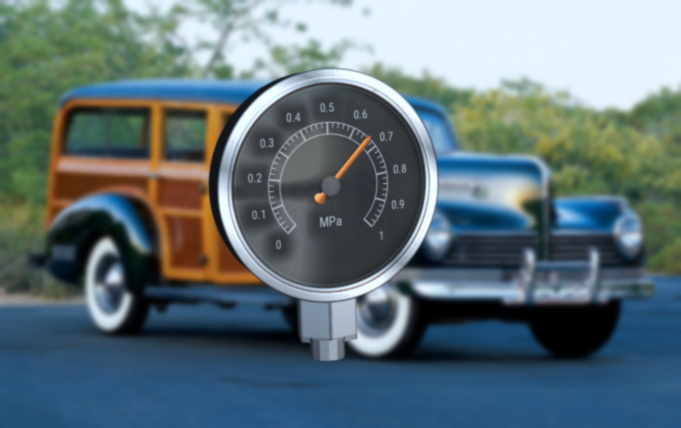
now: 0.66
